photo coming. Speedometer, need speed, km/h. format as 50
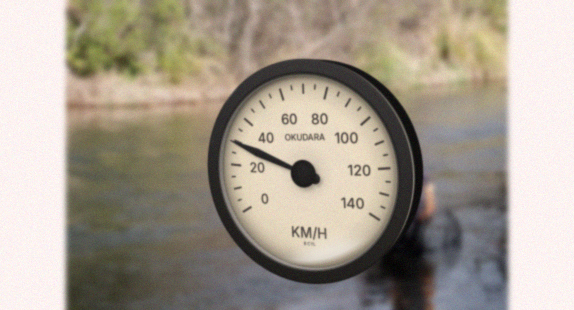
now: 30
